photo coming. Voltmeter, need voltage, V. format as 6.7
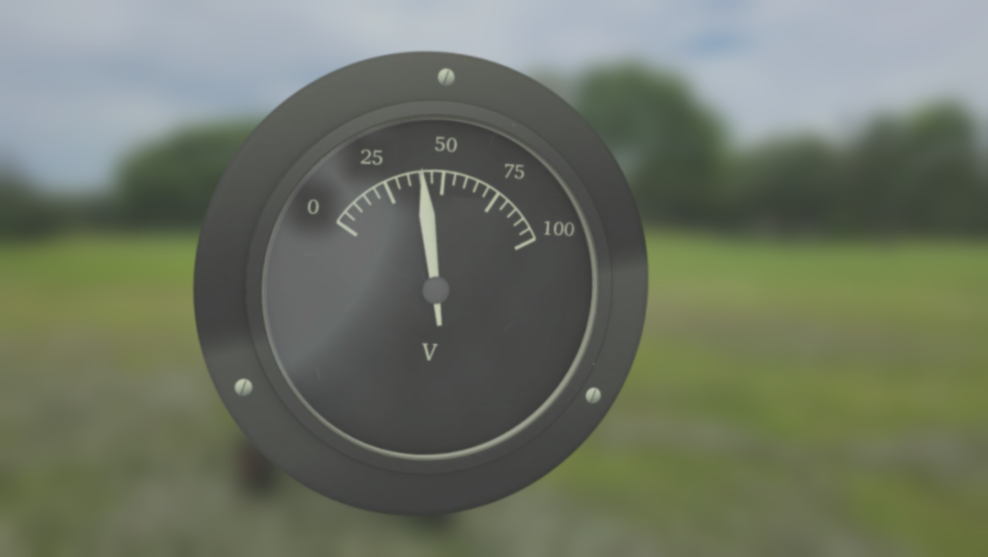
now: 40
